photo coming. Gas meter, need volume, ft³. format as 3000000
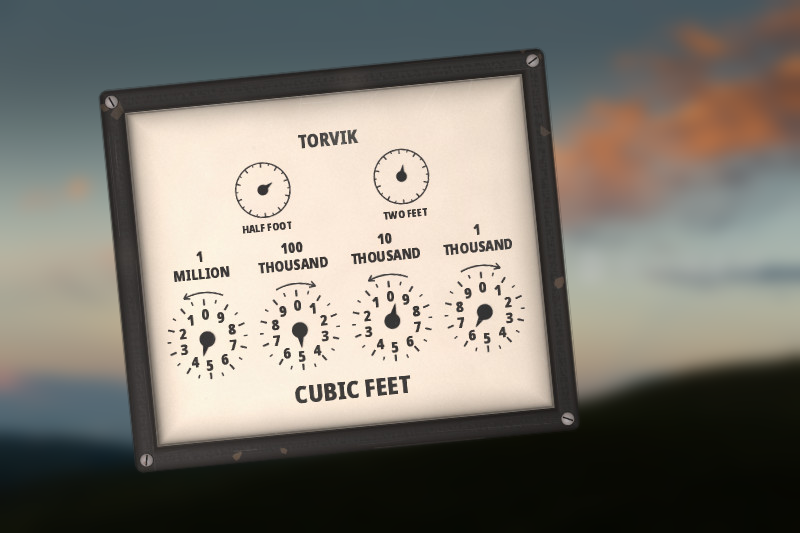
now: 449600
